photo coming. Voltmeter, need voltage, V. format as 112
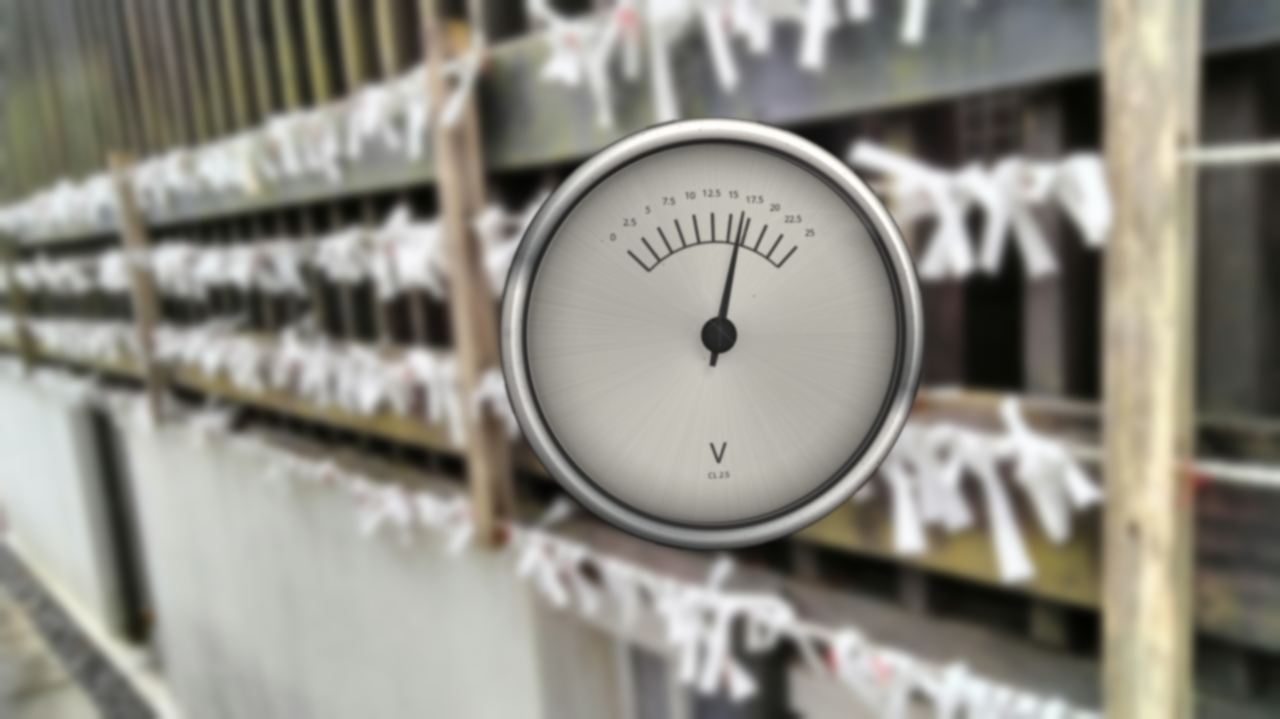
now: 16.25
